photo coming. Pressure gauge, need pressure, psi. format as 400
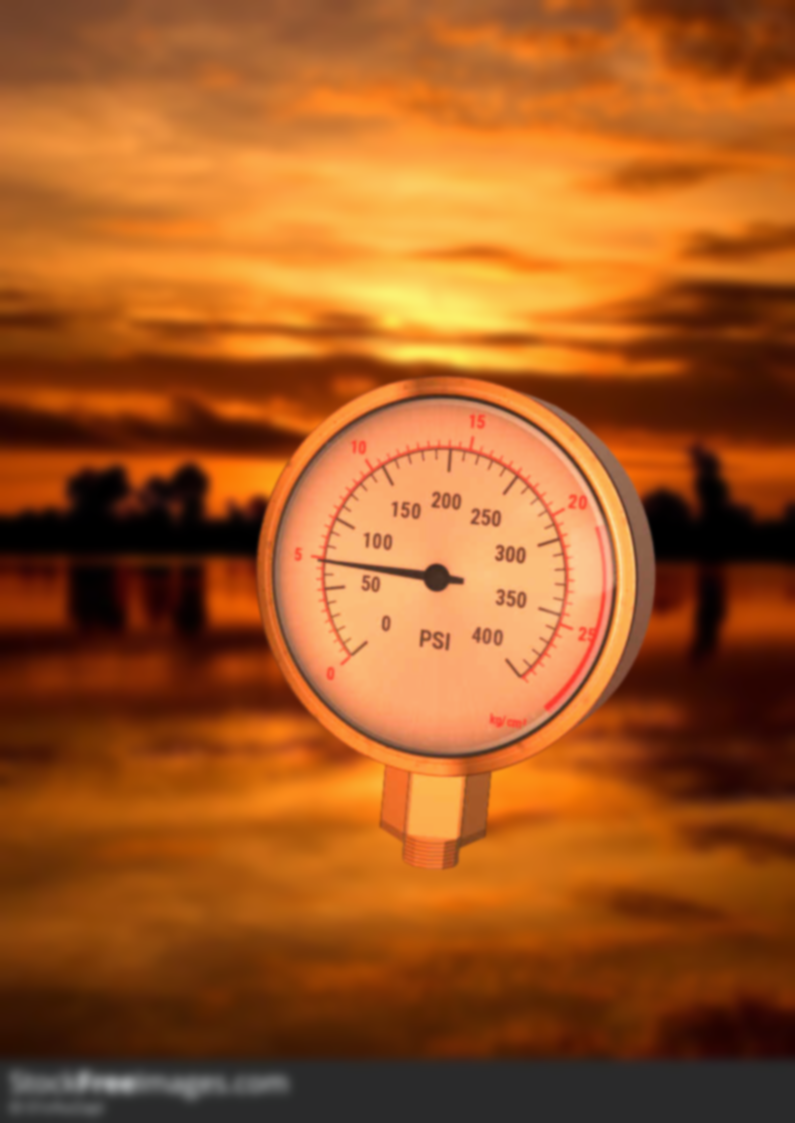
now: 70
